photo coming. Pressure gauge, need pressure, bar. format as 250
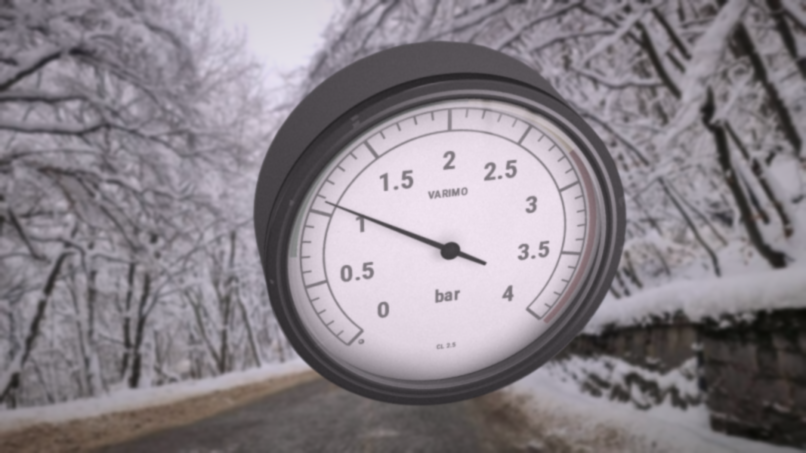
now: 1.1
